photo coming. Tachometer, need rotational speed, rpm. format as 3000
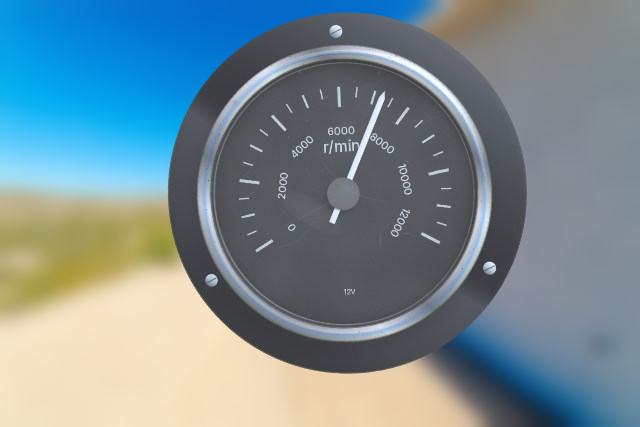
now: 7250
